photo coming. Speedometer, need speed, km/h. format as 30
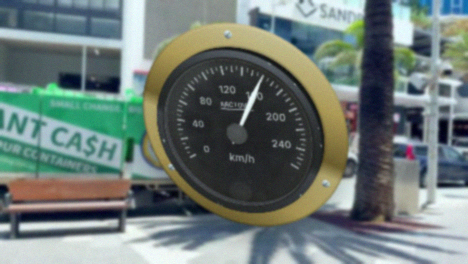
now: 160
